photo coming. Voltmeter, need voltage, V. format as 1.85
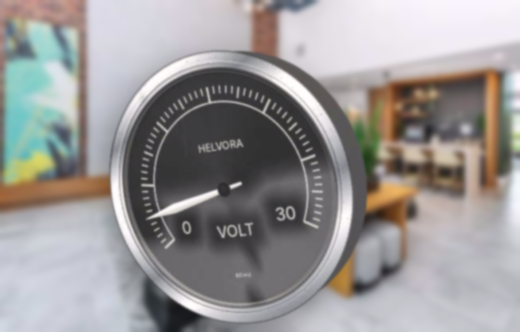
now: 2.5
